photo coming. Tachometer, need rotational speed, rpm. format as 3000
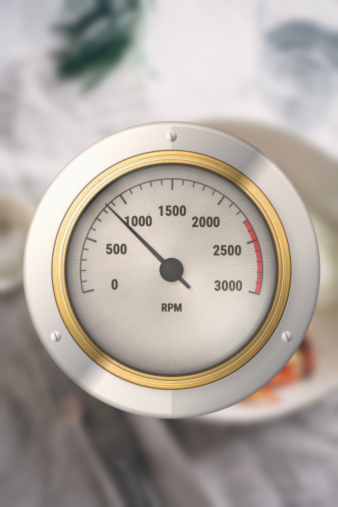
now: 850
